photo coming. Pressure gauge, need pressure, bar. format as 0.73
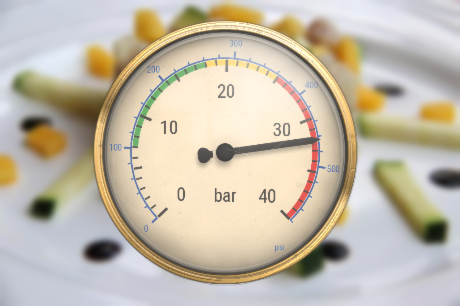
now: 32
